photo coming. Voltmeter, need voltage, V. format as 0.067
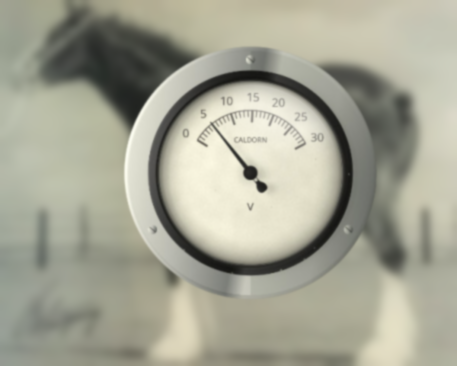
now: 5
